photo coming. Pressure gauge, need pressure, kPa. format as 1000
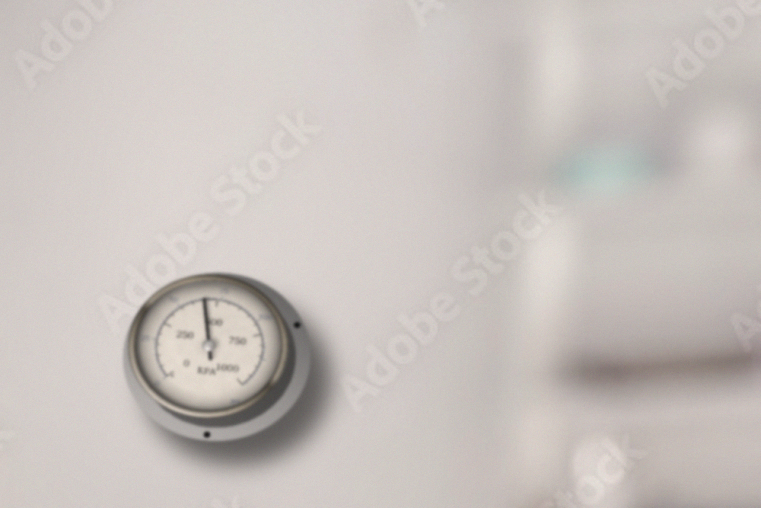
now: 450
